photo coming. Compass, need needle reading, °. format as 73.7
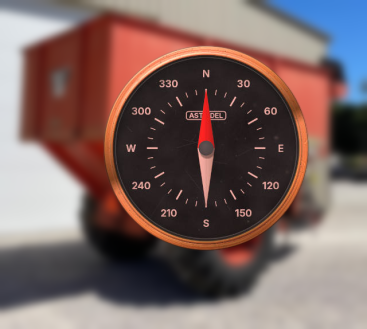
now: 0
